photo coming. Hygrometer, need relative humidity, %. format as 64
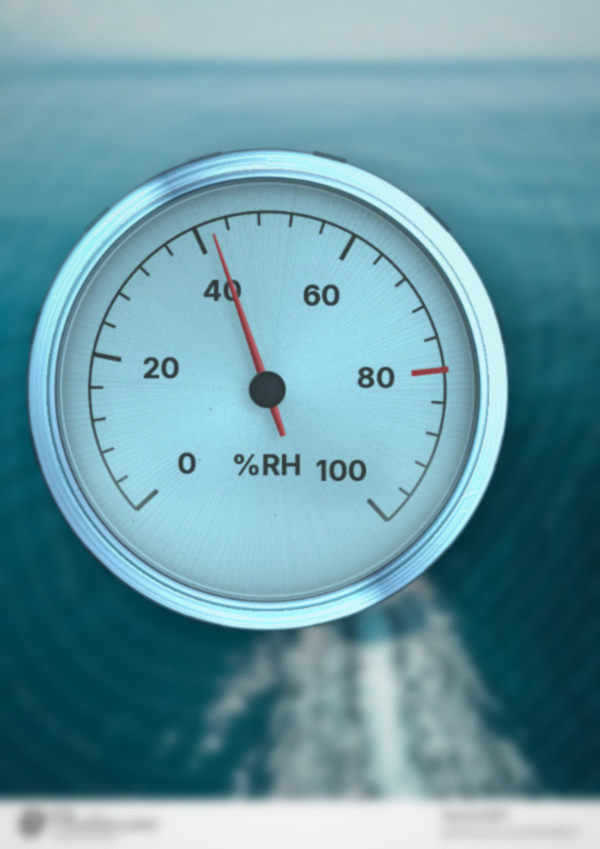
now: 42
